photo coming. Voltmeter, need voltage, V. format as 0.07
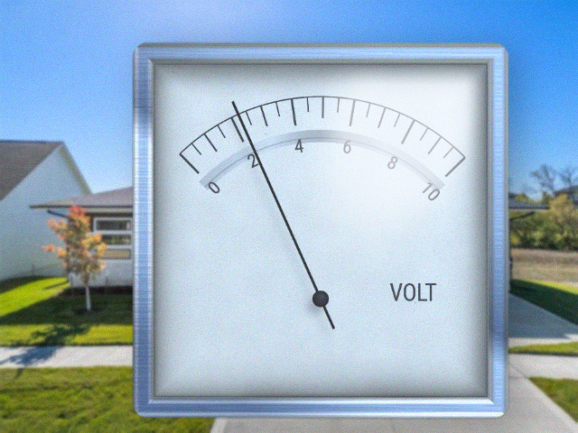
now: 2.25
